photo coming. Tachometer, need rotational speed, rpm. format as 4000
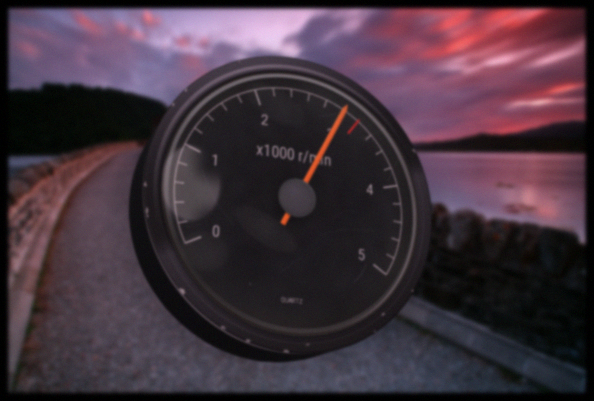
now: 3000
